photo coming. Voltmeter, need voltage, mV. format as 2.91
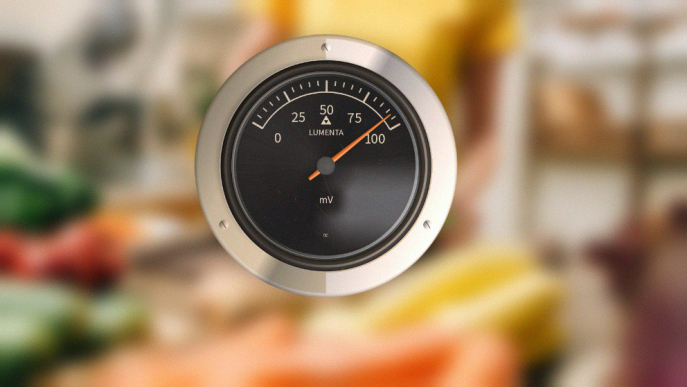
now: 92.5
